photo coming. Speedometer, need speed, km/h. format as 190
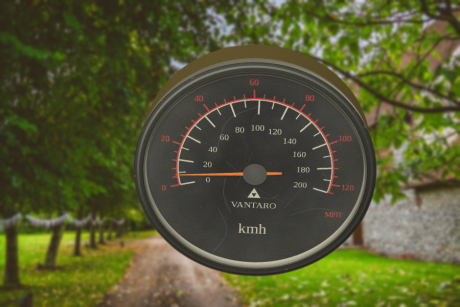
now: 10
